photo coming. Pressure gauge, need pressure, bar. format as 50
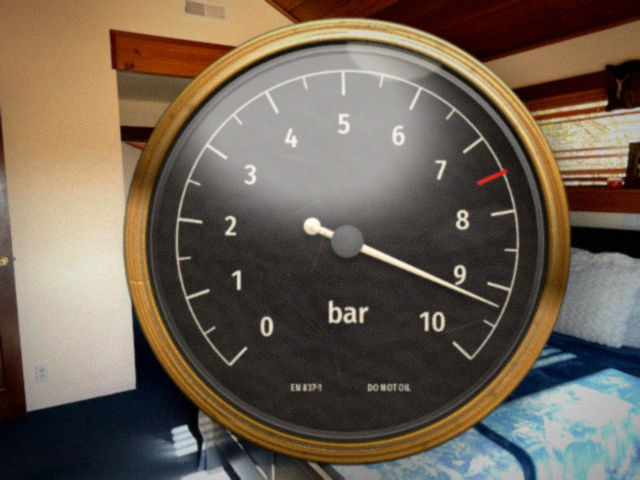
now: 9.25
